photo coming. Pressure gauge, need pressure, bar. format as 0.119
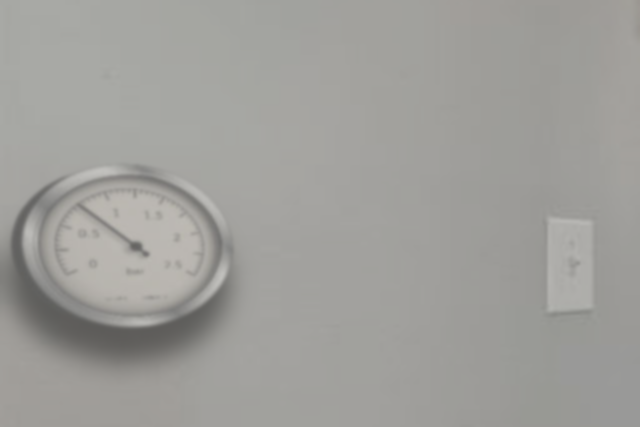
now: 0.75
